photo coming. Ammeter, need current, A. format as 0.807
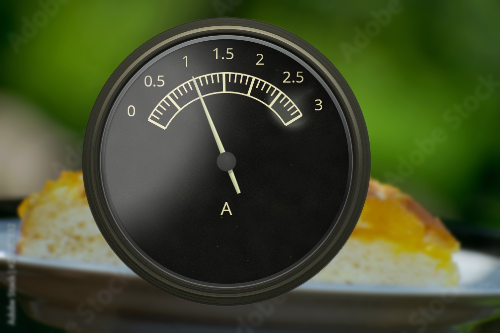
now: 1
